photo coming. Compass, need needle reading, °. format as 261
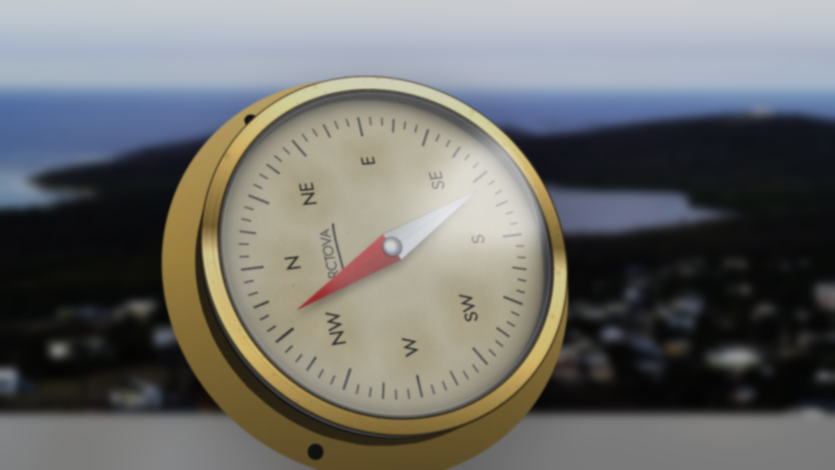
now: 335
